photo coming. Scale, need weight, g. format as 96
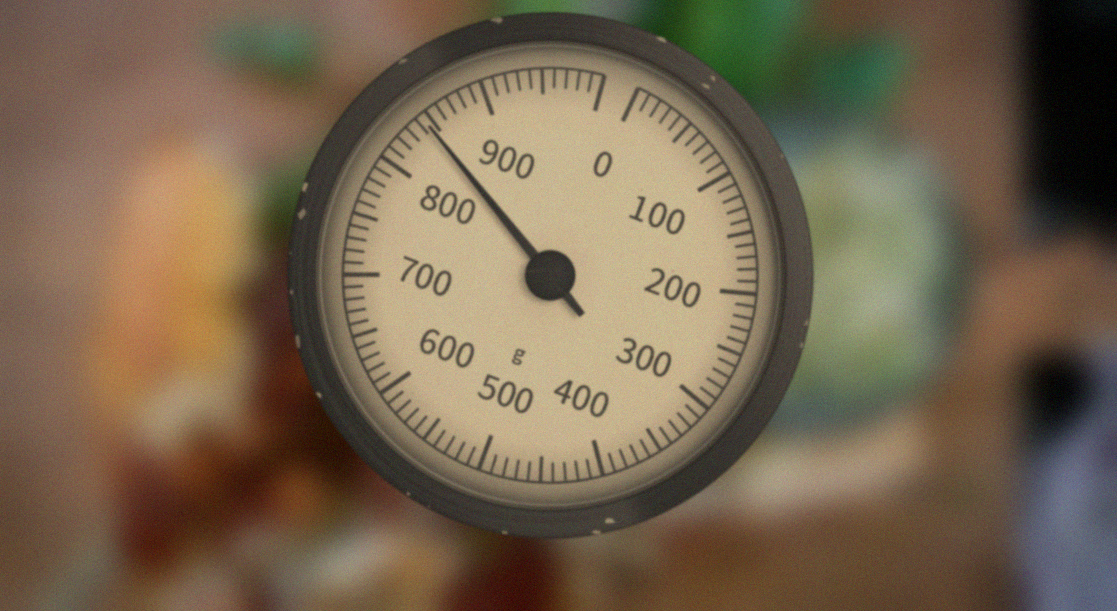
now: 845
